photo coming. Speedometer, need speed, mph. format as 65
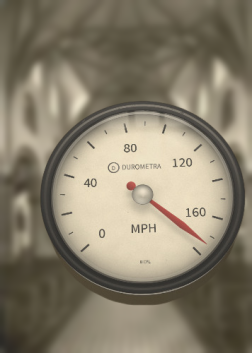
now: 175
